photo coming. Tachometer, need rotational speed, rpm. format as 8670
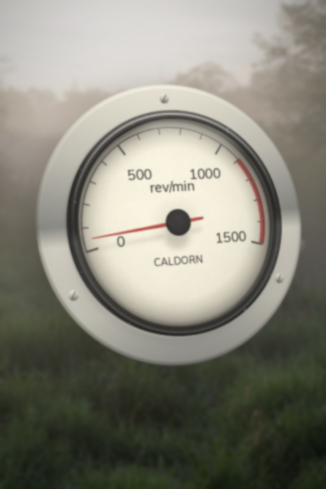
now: 50
